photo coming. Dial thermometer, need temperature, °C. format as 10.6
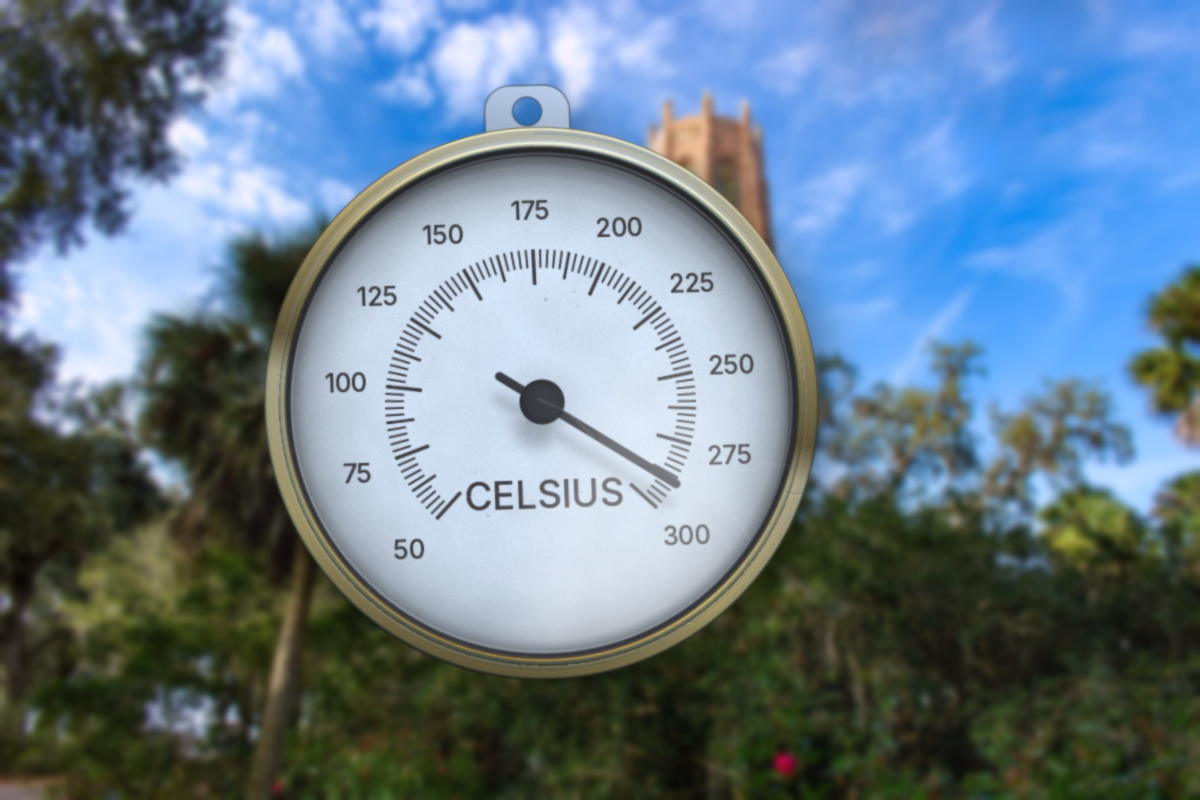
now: 290
